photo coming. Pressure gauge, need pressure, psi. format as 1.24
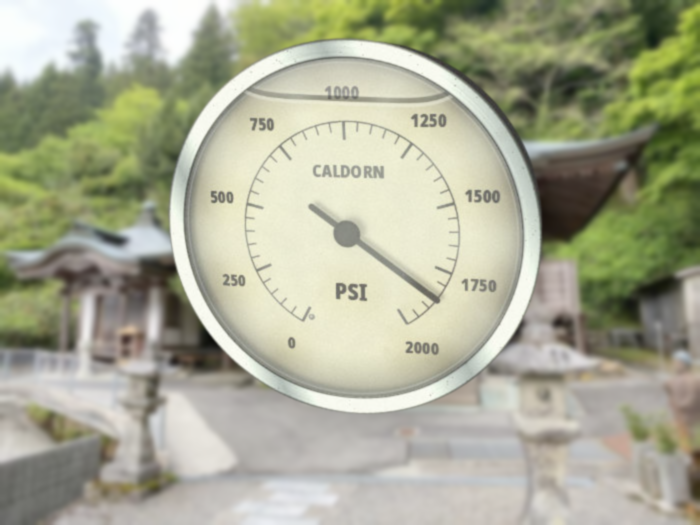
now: 1850
